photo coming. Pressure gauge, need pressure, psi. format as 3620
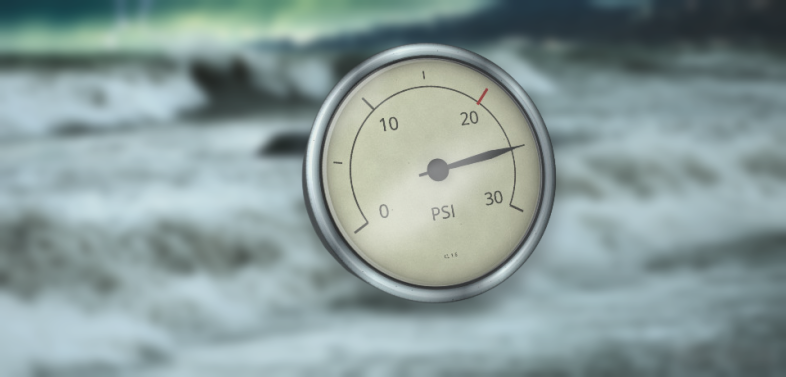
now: 25
